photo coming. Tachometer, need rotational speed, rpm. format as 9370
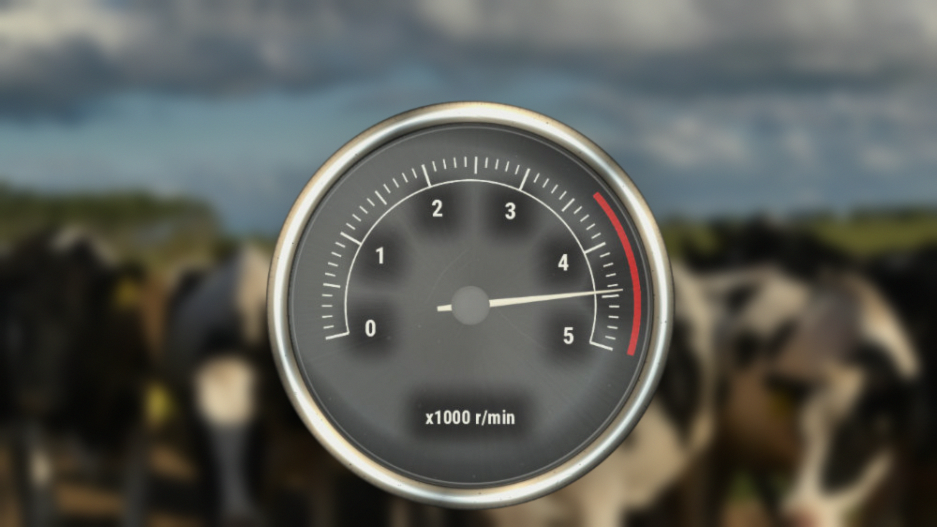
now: 4450
